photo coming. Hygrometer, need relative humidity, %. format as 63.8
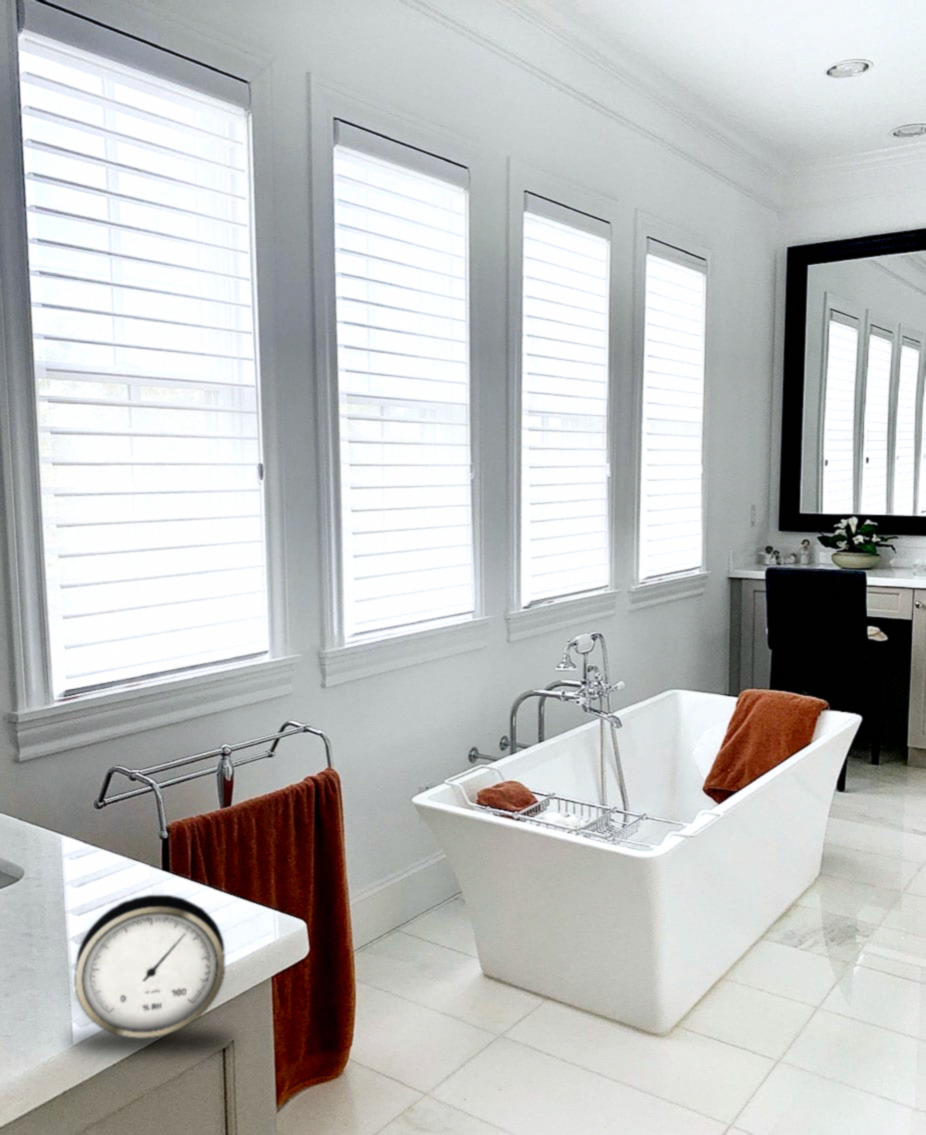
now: 65
